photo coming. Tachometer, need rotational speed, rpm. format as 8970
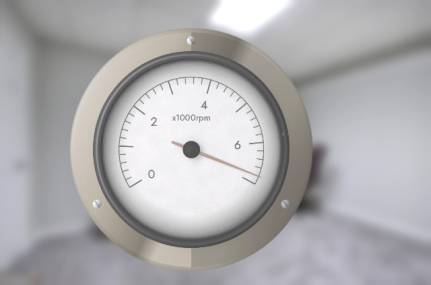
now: 6800
